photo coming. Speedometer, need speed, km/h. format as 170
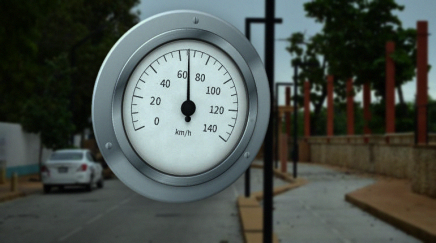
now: 65
